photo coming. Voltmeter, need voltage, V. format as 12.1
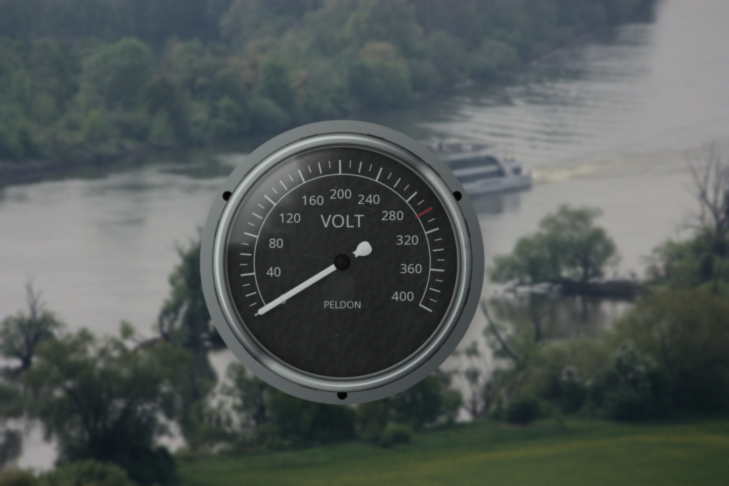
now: 0
